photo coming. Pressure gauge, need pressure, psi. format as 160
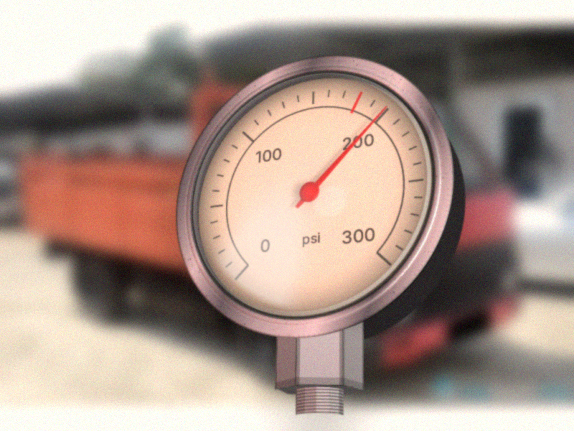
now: 200
